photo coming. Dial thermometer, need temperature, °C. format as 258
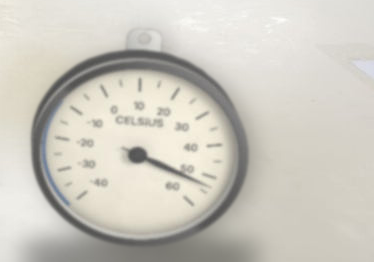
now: 52.5
